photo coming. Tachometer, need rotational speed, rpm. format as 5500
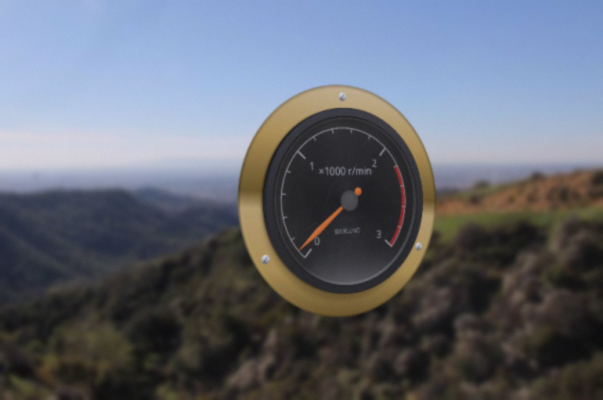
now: 100
